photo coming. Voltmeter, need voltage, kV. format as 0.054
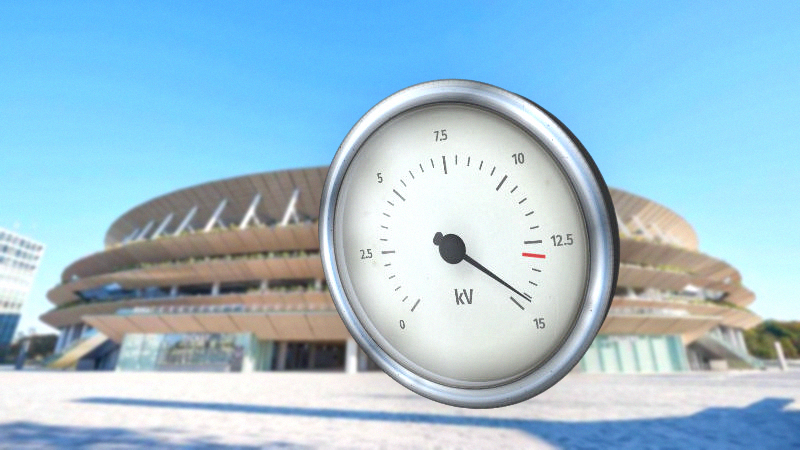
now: 14.5
